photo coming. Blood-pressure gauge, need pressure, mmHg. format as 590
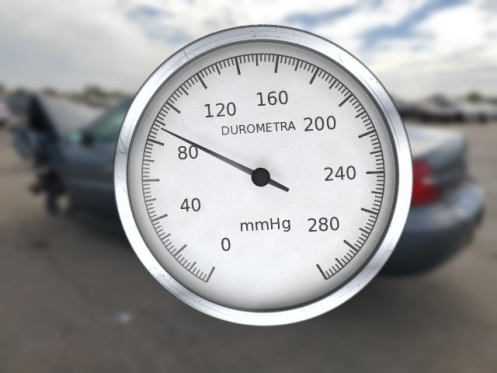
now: 88
